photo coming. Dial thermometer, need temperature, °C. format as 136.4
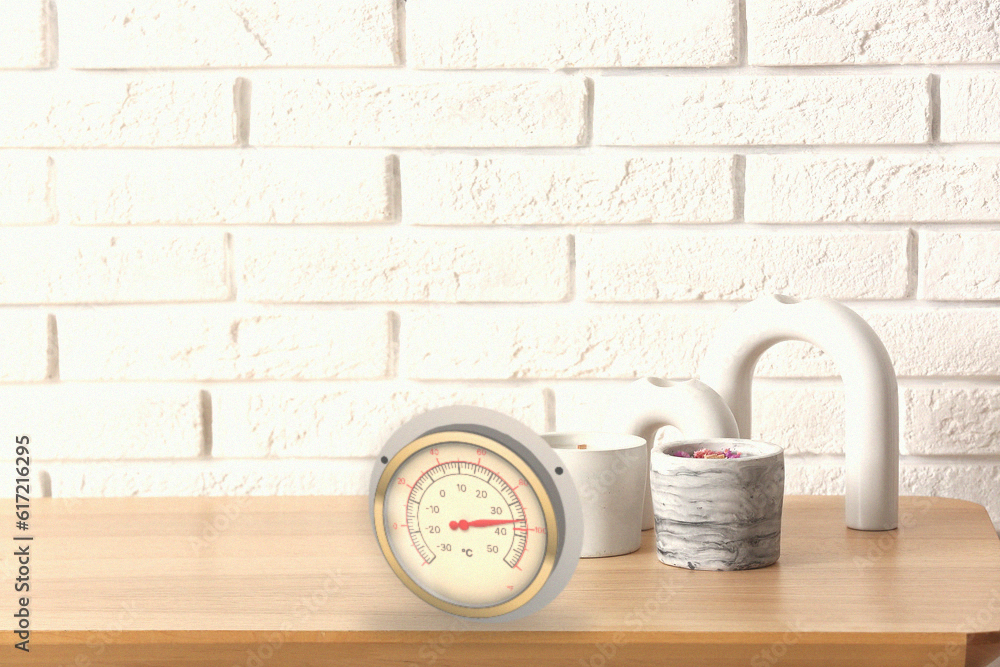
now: 35
